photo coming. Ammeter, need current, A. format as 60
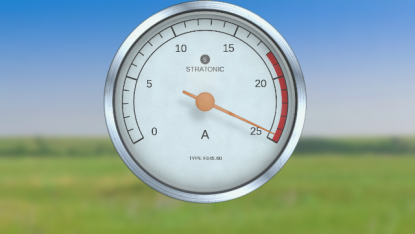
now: 24.5
